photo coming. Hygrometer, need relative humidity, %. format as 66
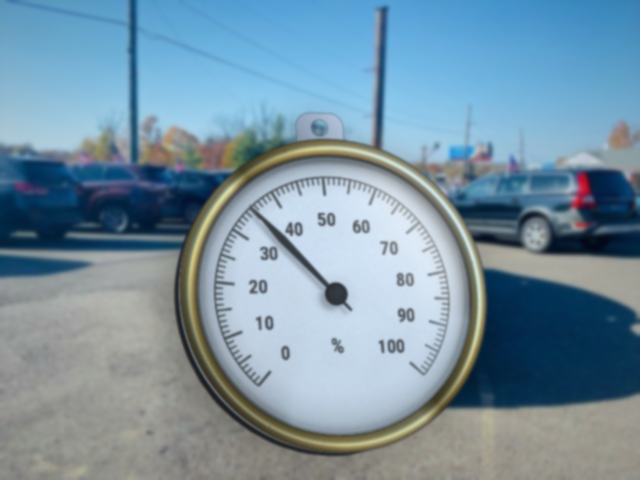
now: 35
